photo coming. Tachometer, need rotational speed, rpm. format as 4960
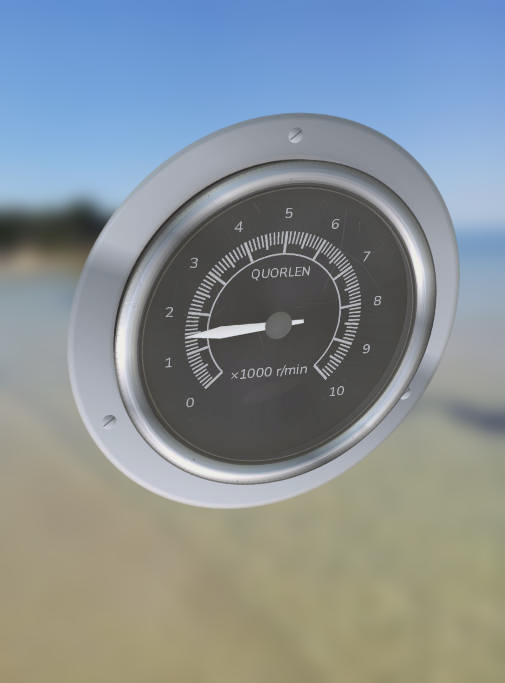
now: 1500
